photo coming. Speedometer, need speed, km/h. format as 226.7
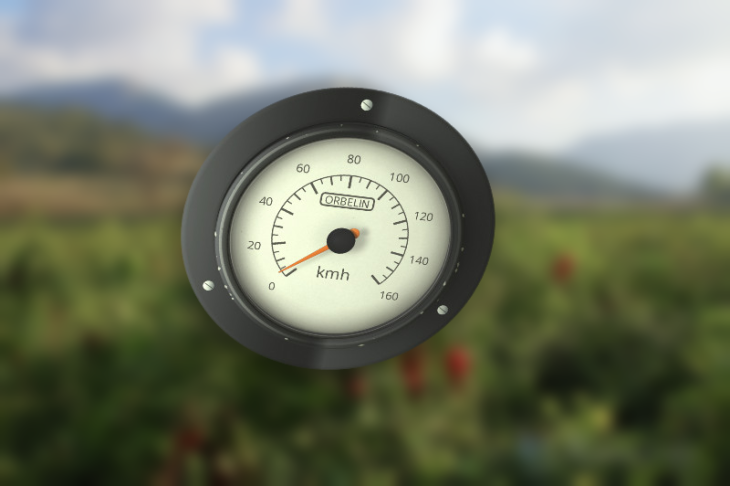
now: 5
